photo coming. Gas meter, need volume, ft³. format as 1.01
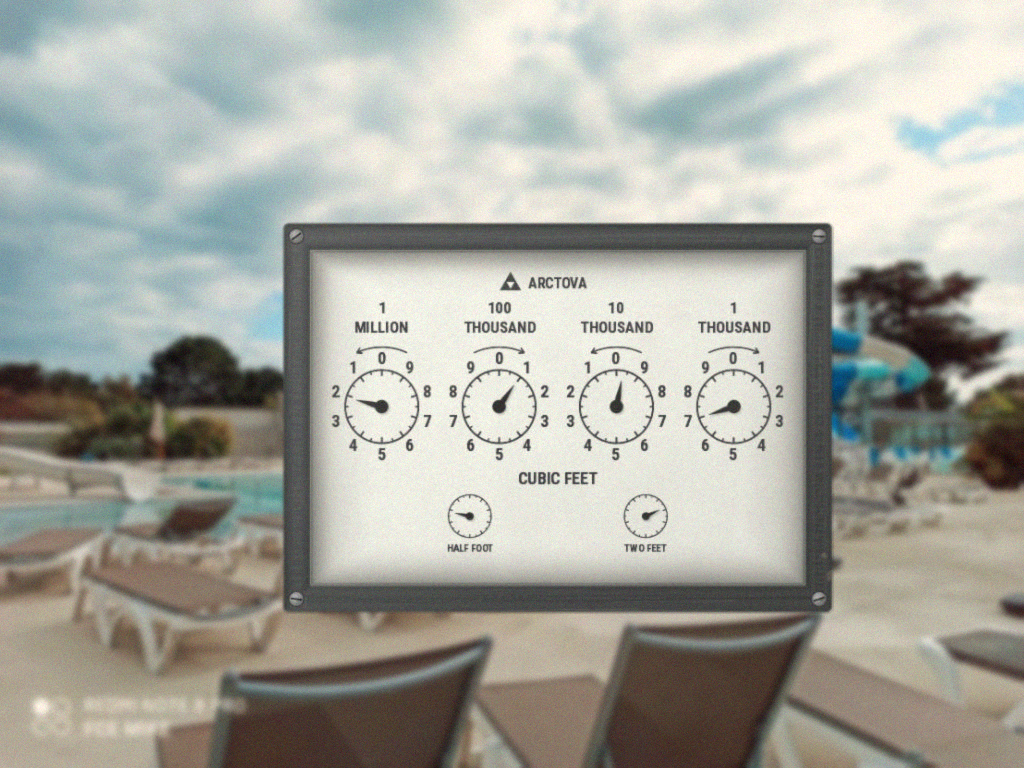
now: 209700
